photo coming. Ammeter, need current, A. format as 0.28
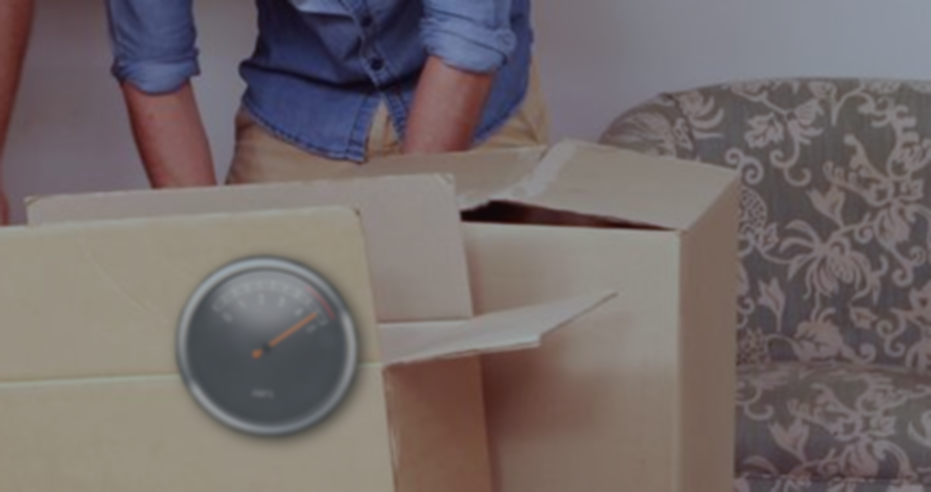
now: 4.5
